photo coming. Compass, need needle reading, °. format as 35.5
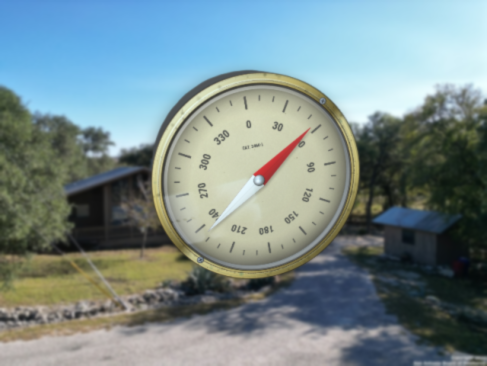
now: 55
